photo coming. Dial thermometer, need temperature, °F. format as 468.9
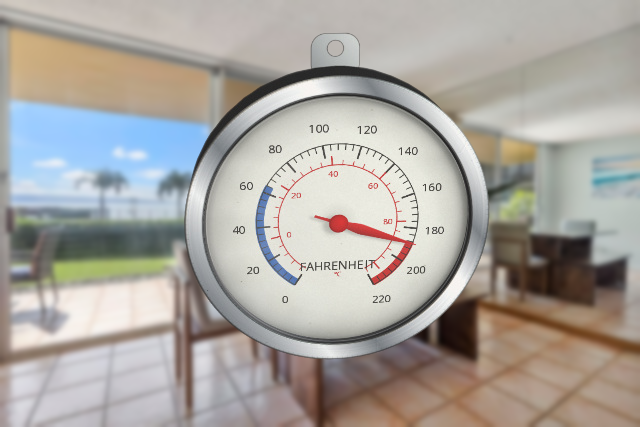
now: 188
